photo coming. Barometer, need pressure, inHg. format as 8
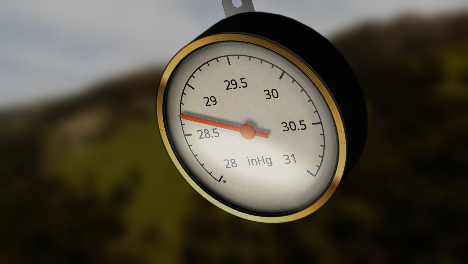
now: 28.7
